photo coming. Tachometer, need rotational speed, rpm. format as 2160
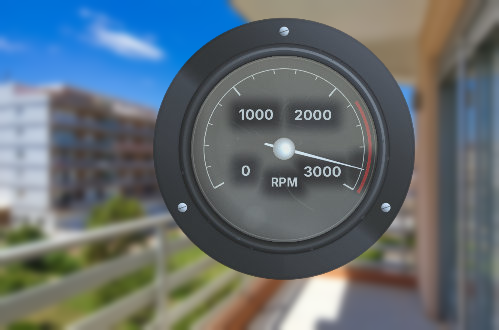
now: 2800
